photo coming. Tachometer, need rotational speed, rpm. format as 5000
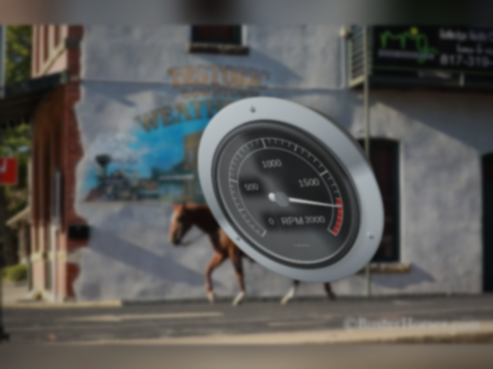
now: 1750
